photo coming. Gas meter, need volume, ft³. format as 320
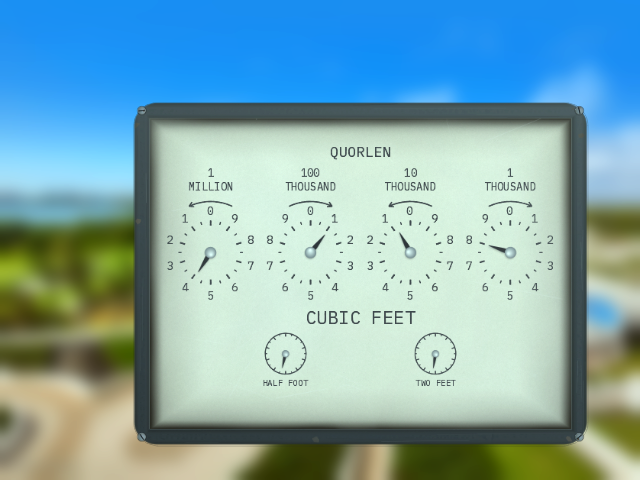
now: 410800
